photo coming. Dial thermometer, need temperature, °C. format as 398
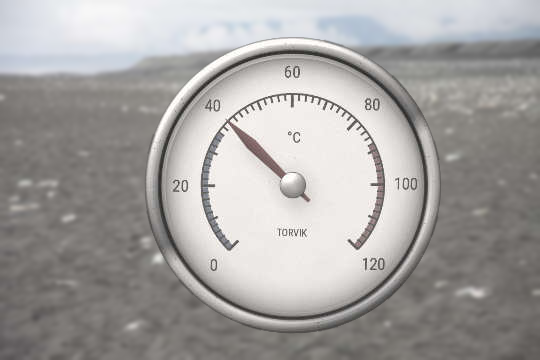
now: 40
